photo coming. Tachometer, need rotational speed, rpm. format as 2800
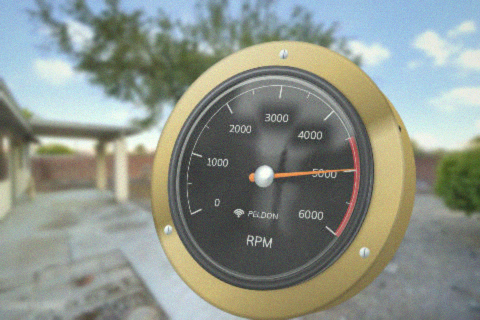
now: 5000
